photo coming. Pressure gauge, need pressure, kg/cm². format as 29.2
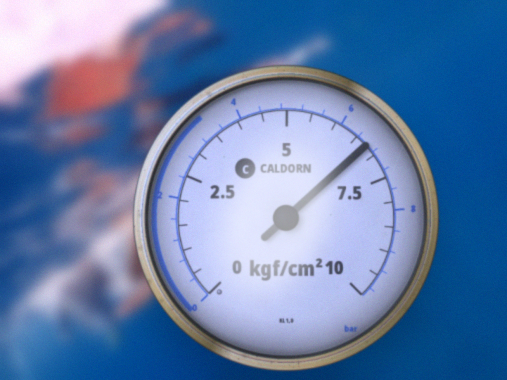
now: 6.75
